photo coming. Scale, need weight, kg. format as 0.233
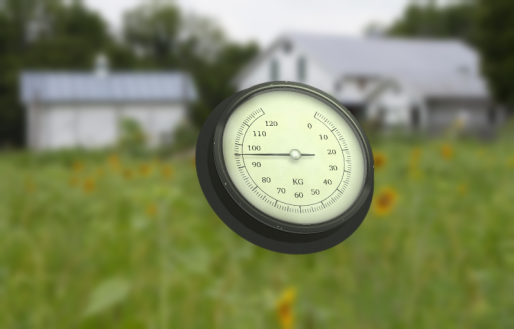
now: 95
